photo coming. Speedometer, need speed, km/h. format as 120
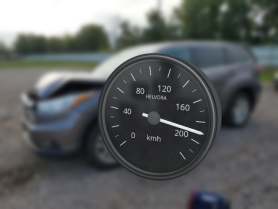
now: 190
